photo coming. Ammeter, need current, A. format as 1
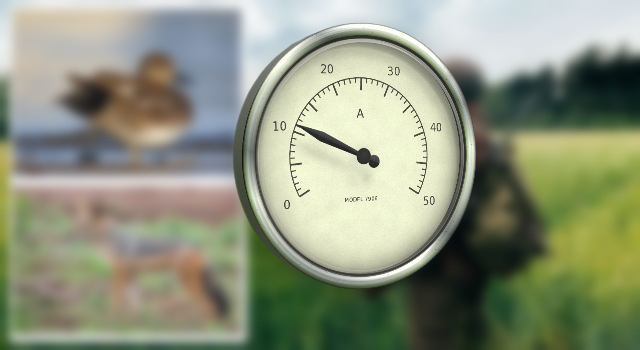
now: 11
